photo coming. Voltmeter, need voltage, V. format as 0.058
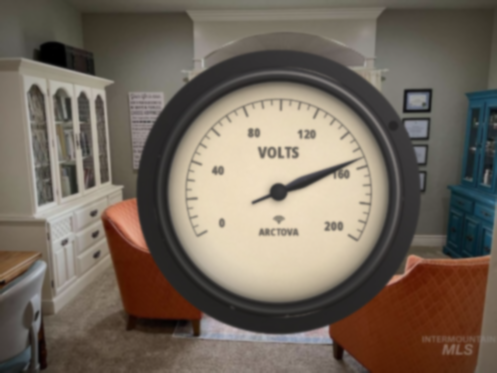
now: 155
